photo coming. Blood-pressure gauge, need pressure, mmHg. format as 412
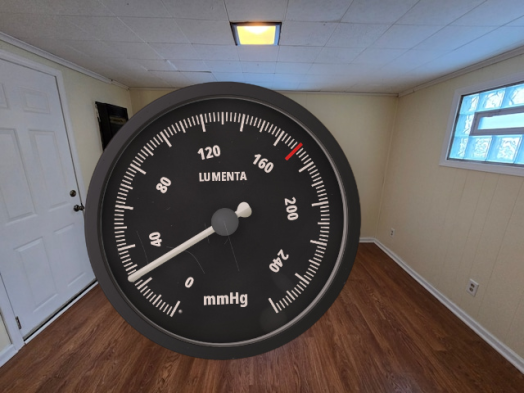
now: 26
